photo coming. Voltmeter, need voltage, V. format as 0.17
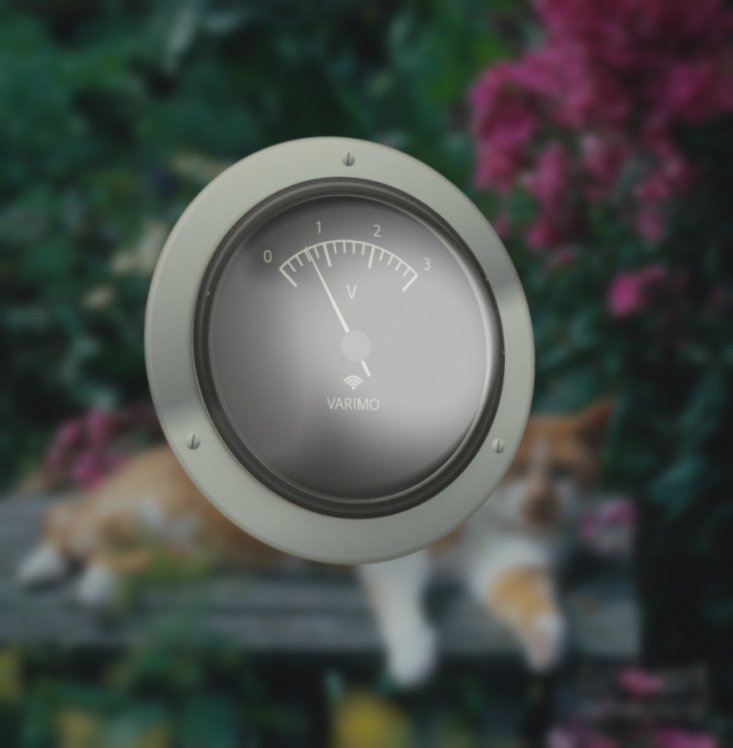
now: 0.6
